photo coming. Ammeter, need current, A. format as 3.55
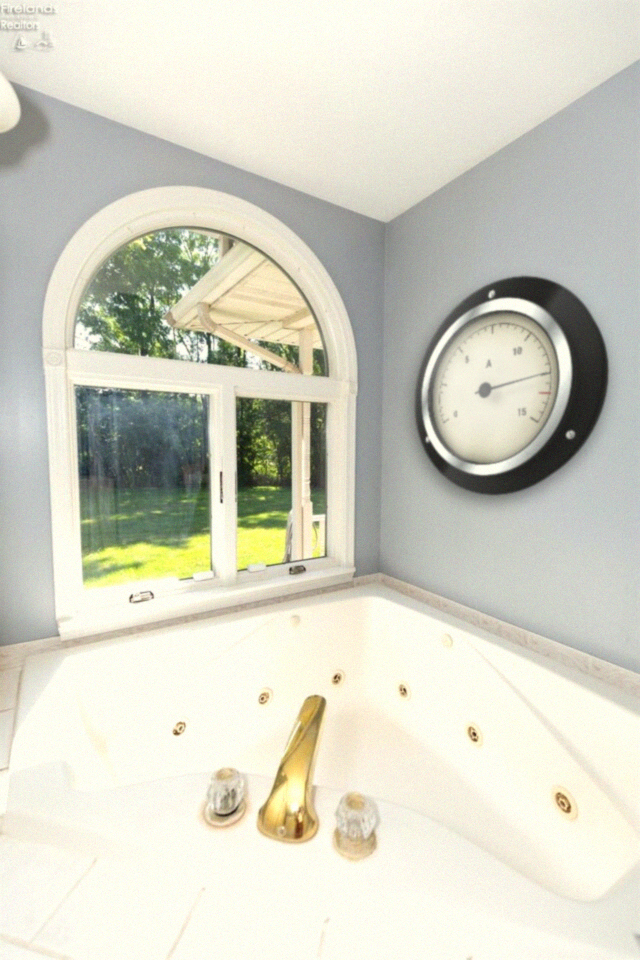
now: 12.5
